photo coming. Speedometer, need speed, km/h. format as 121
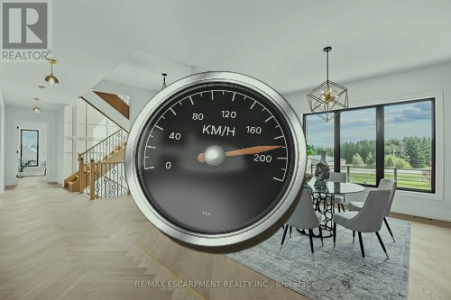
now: 190
